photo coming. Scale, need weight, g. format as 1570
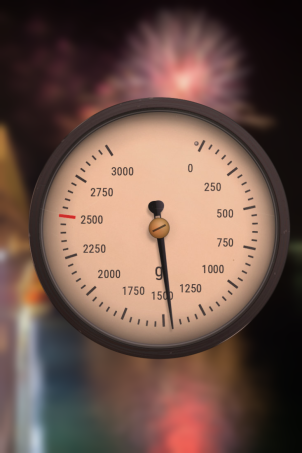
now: 1450
